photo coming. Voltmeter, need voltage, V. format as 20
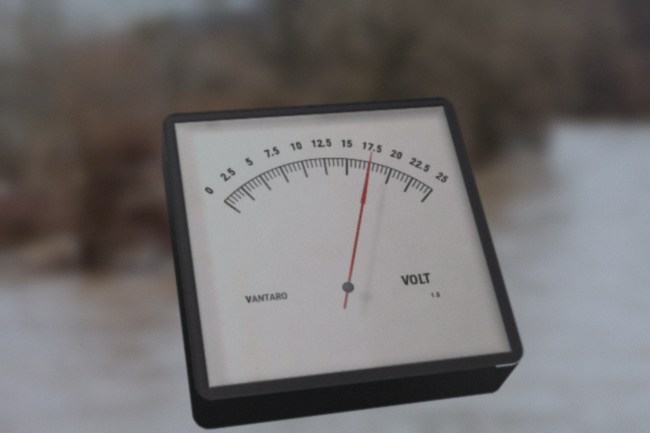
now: 17.5
